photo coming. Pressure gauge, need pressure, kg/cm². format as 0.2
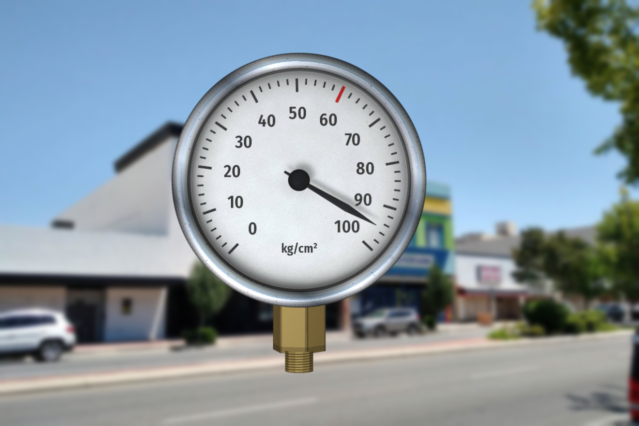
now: 95
